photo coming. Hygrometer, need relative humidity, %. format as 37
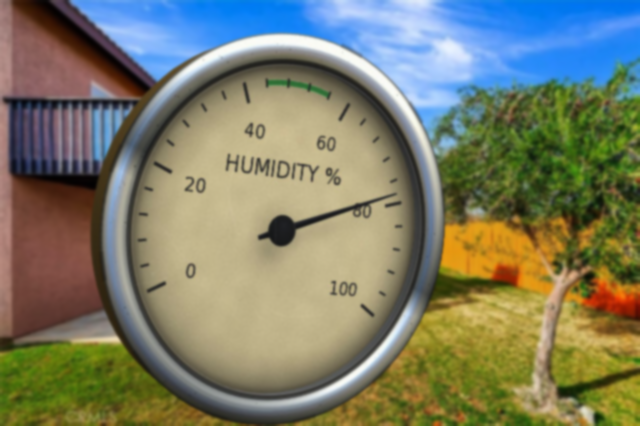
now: 78
